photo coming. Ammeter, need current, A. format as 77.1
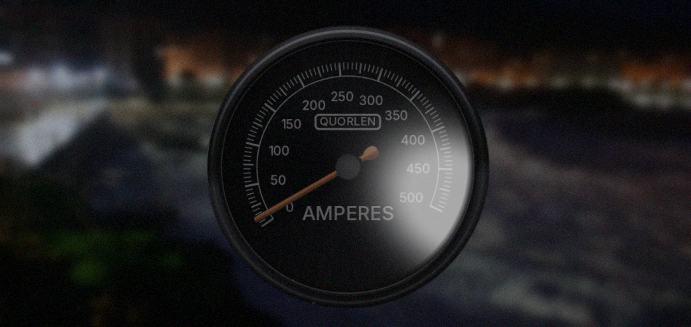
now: 10
